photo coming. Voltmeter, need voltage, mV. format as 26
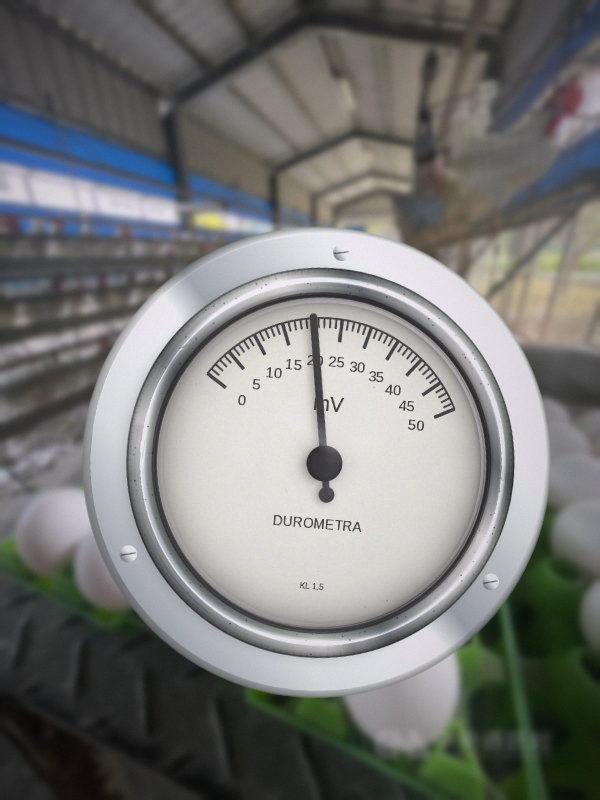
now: 20
